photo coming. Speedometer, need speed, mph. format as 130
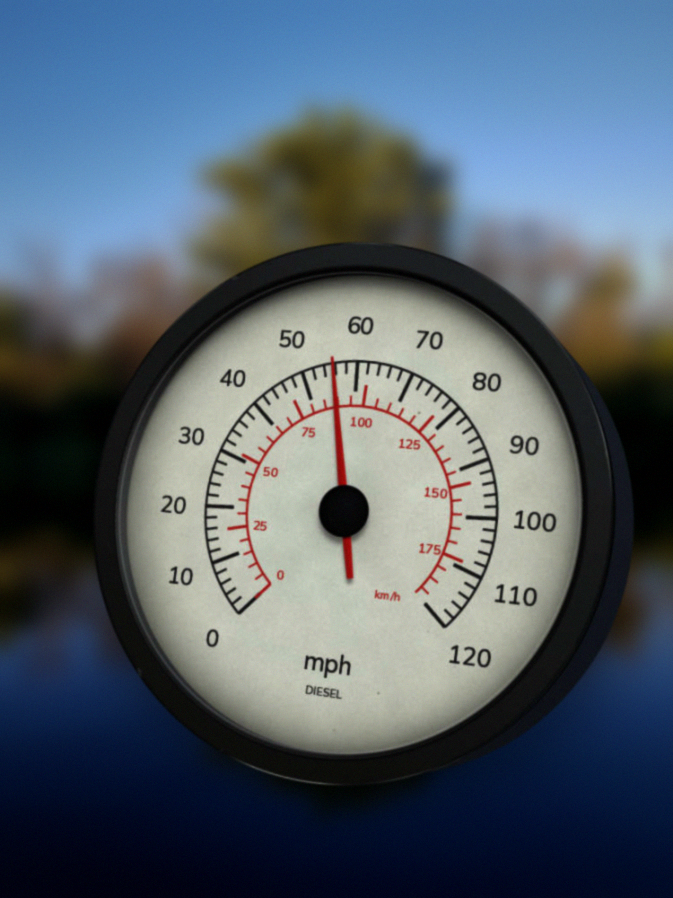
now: 56
